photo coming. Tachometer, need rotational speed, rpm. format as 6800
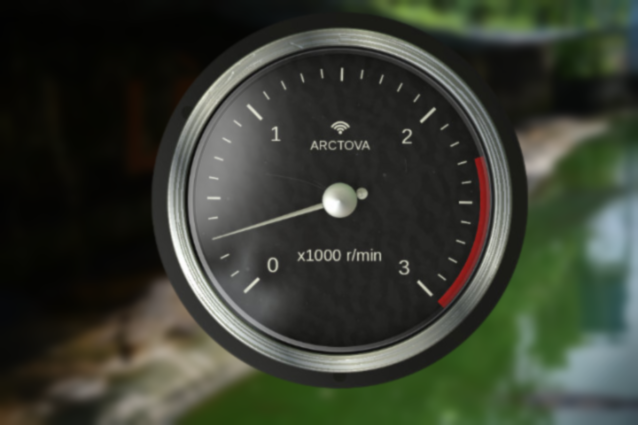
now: 300
